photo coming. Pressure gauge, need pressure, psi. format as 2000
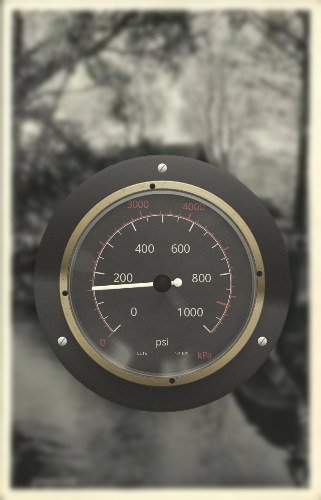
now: 150
